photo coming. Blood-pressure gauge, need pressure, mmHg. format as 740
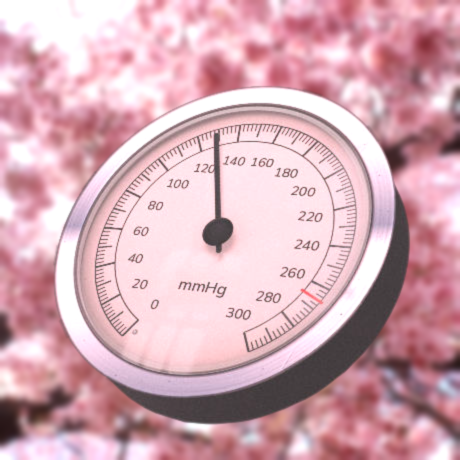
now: 130
